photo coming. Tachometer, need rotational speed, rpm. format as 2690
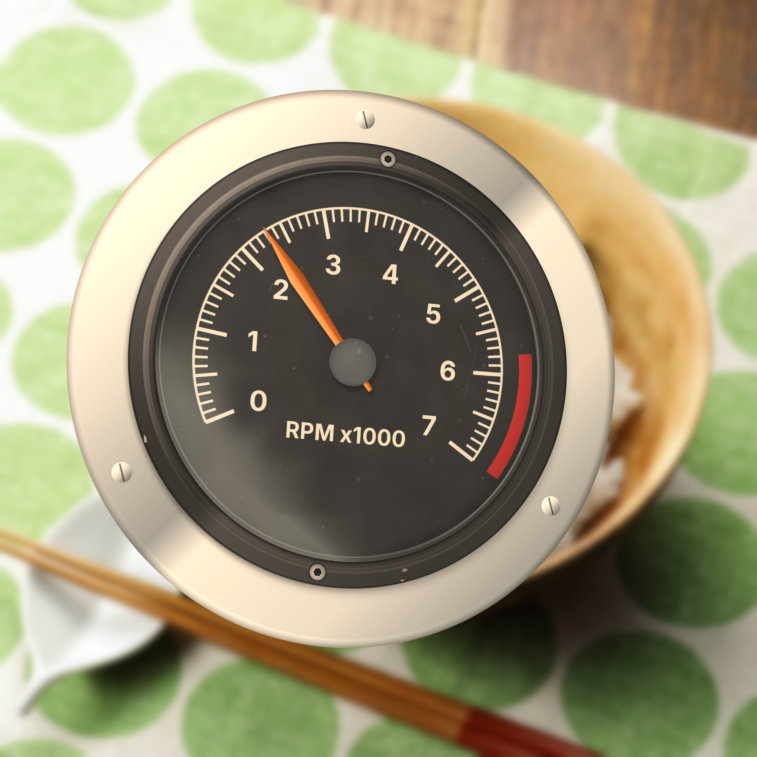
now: 2300
